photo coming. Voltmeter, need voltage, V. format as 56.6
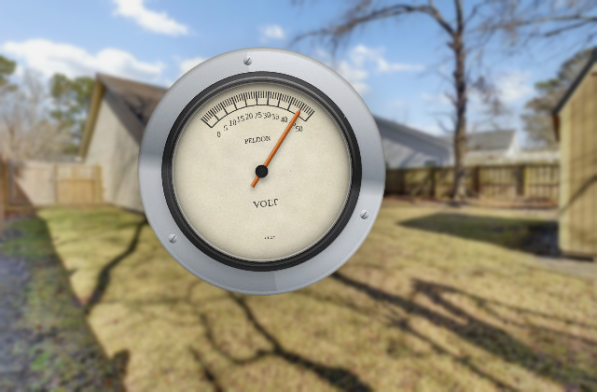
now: 45
